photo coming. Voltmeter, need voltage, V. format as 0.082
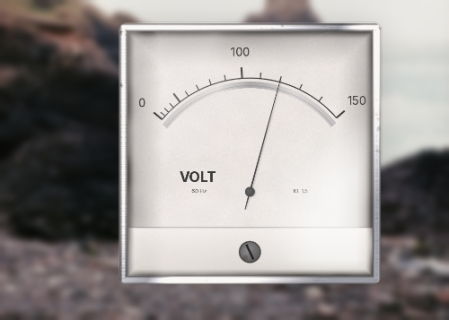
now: 120
